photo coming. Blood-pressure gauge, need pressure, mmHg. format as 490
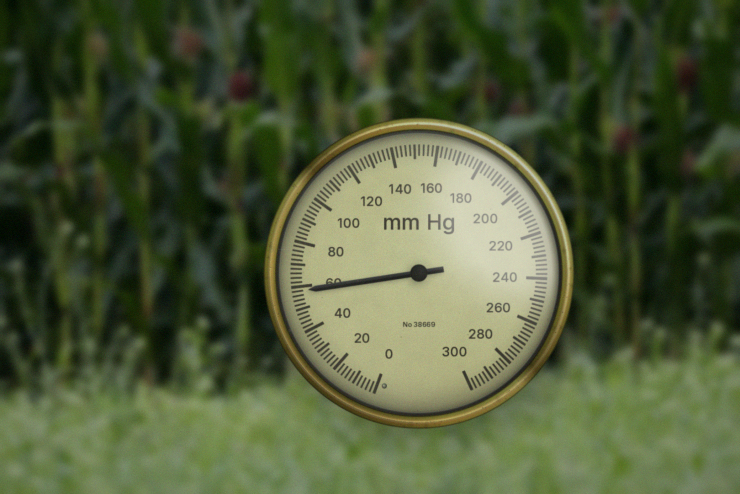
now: 58
